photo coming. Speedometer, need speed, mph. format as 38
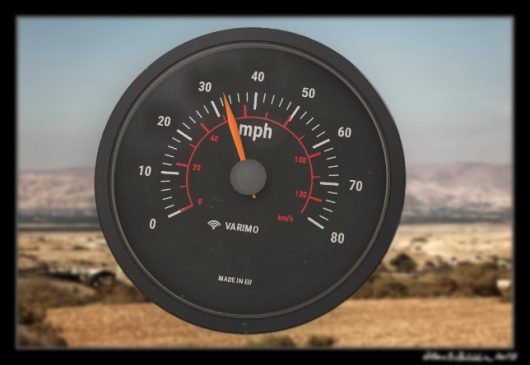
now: 33
